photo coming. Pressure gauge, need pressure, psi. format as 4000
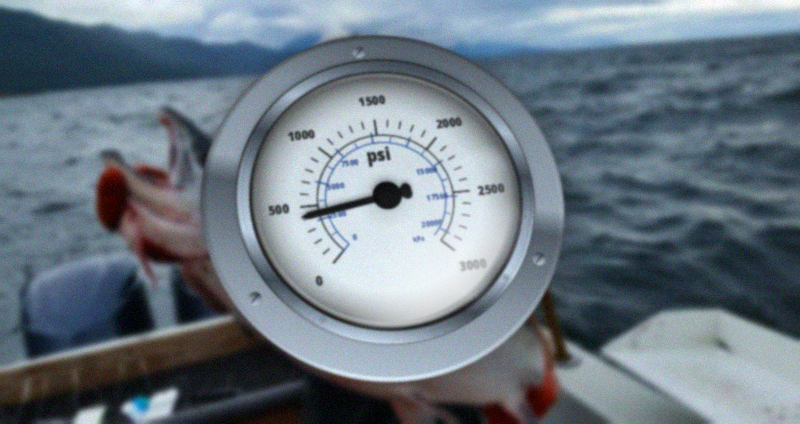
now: 400
